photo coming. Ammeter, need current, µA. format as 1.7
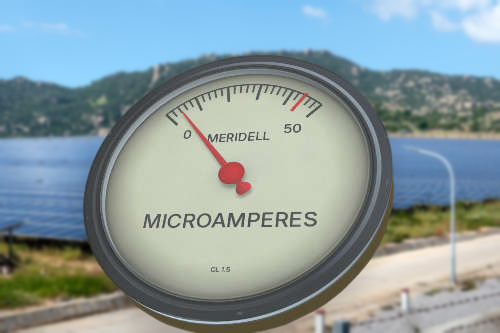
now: 4
